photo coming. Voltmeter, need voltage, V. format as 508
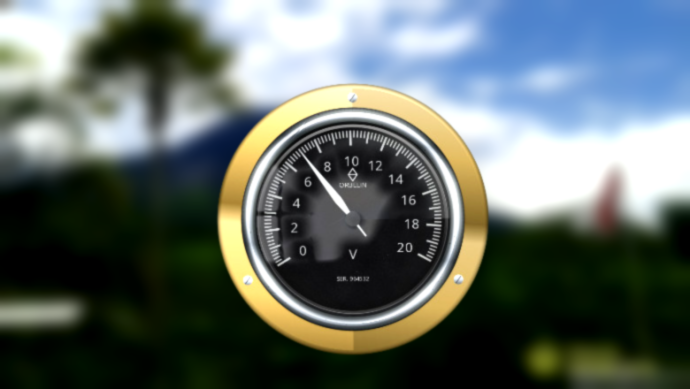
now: 7
